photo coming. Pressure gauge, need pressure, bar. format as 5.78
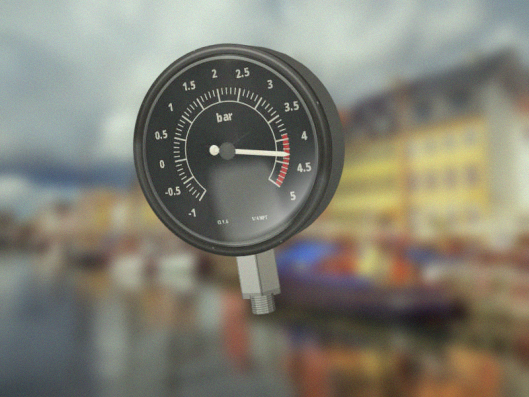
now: 4.3
